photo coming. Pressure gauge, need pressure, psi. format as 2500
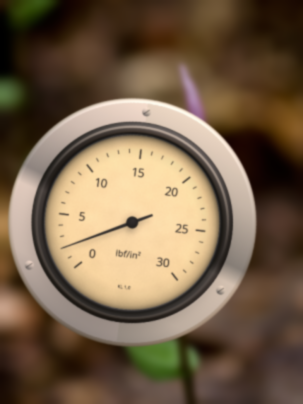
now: 2
